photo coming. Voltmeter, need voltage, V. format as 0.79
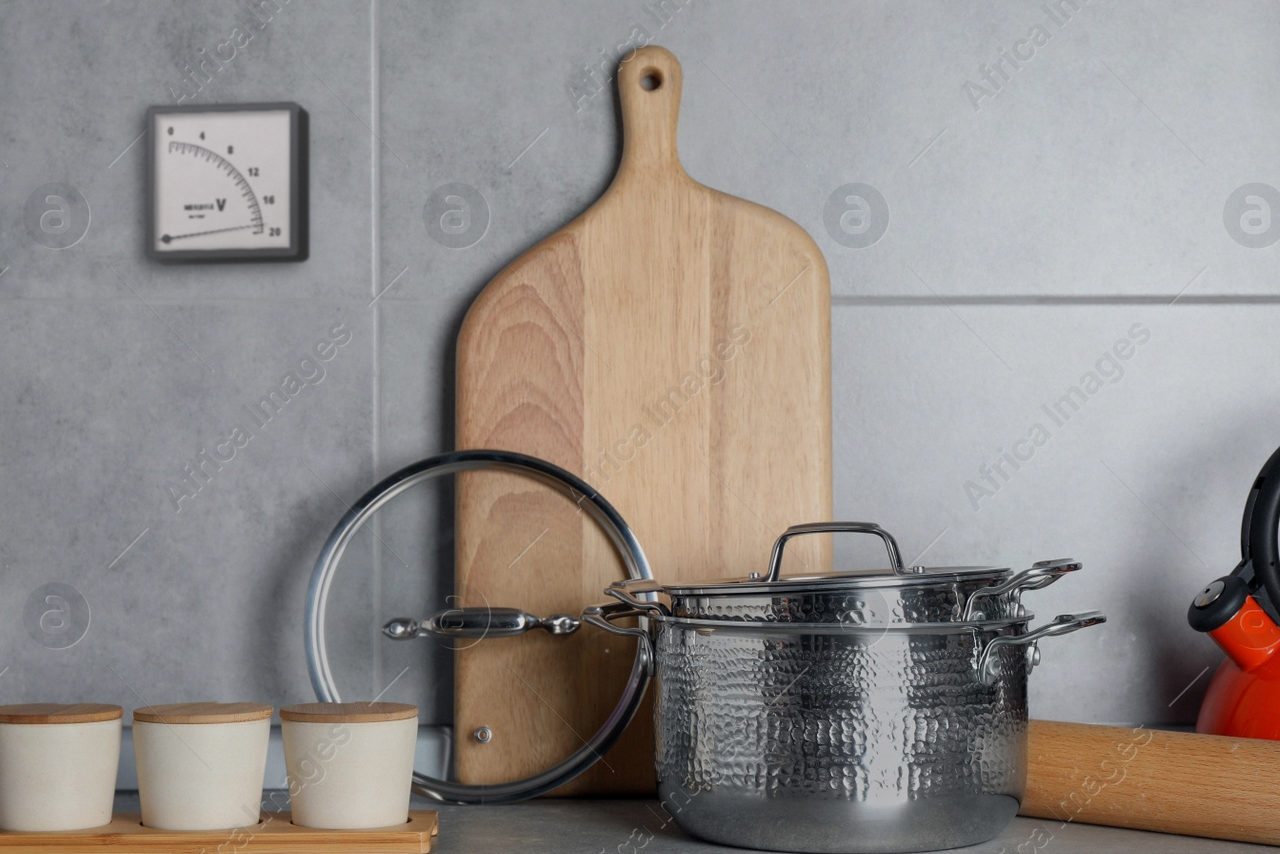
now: 19
